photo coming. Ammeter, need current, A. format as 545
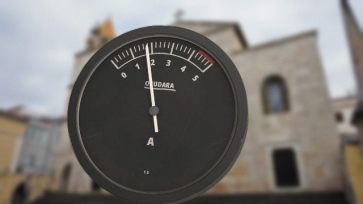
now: 1.8
